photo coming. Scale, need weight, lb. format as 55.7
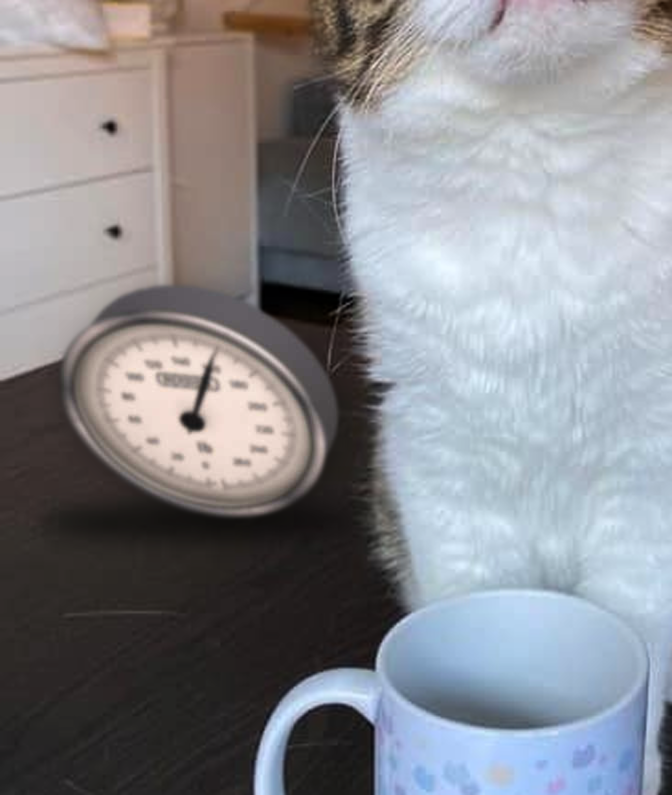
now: 160
